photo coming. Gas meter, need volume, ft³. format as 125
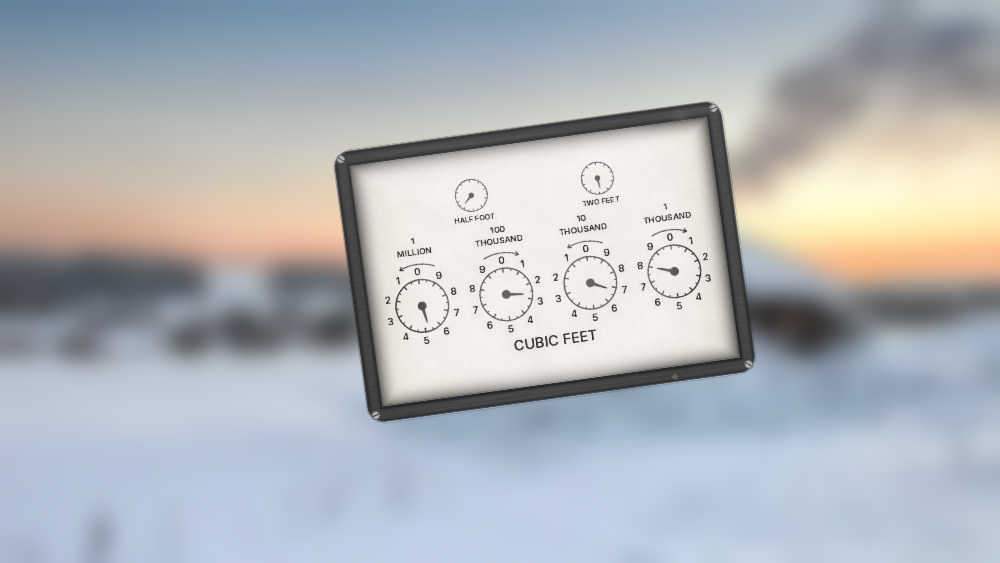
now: 526800
